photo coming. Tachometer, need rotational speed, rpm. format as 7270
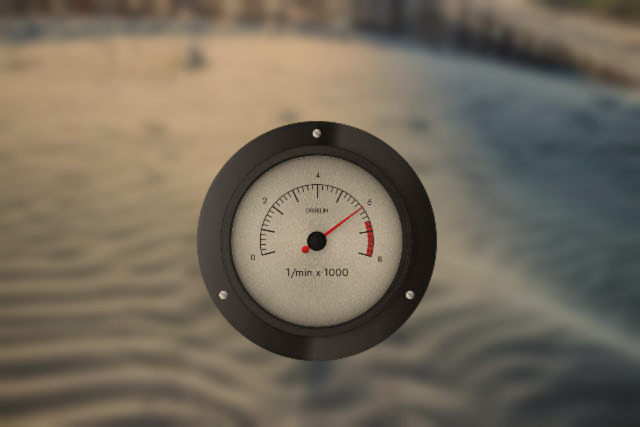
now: 6000
